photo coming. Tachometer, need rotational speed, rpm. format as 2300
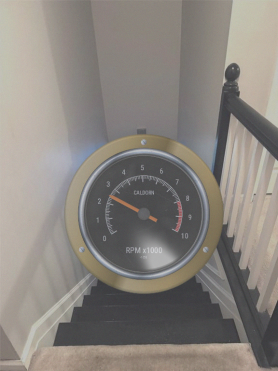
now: 2500
